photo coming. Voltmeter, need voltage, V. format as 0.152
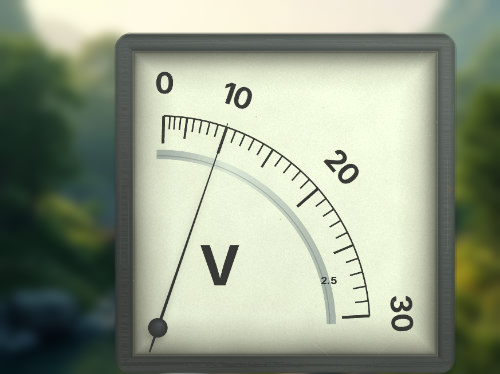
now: 10
